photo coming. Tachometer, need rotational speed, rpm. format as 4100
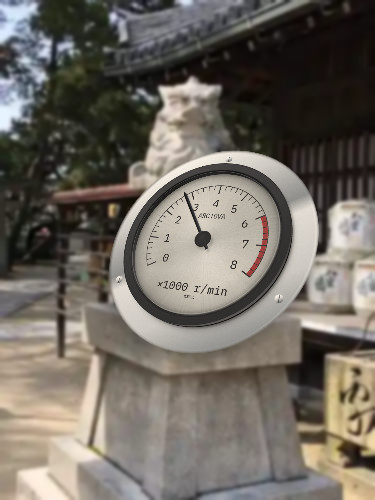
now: 2800
